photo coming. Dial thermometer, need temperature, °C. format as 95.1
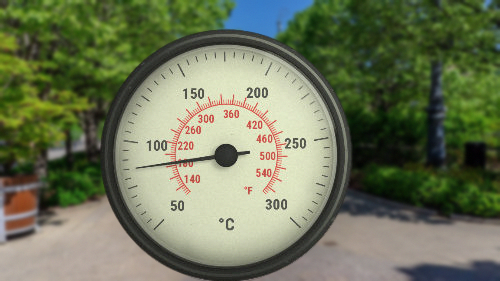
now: 85
